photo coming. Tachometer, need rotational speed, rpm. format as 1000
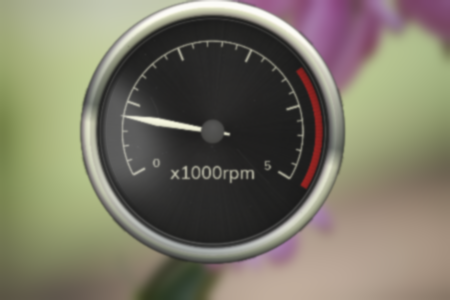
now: 800
